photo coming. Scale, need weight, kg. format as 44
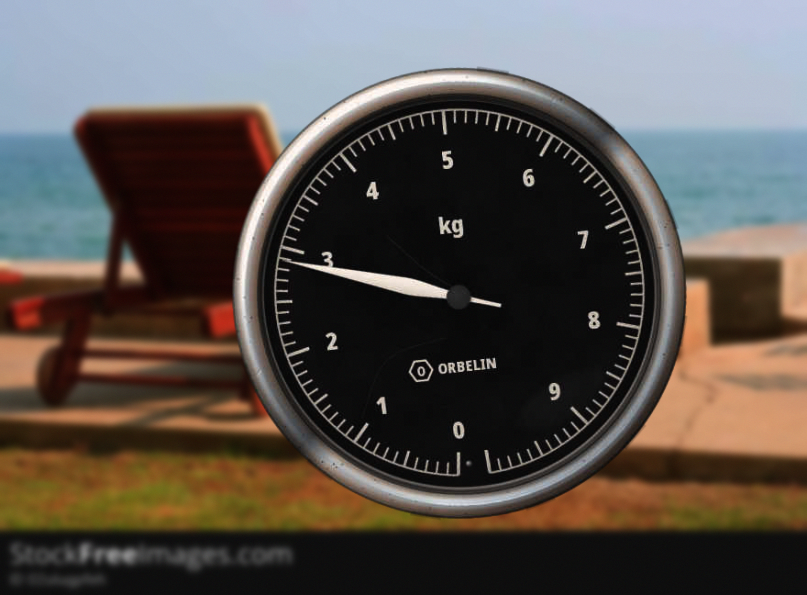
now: 2.9
